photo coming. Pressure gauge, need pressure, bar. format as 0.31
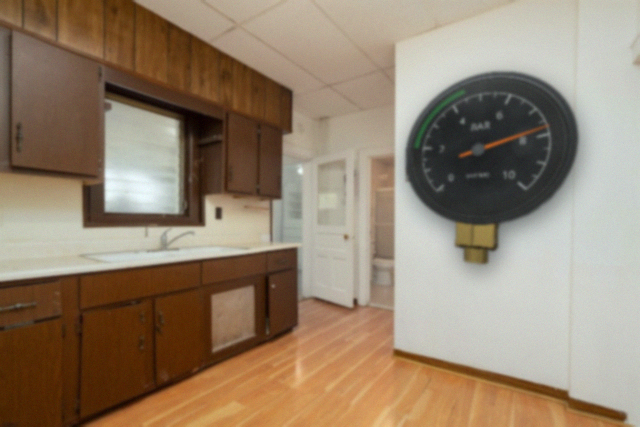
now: 7.75
